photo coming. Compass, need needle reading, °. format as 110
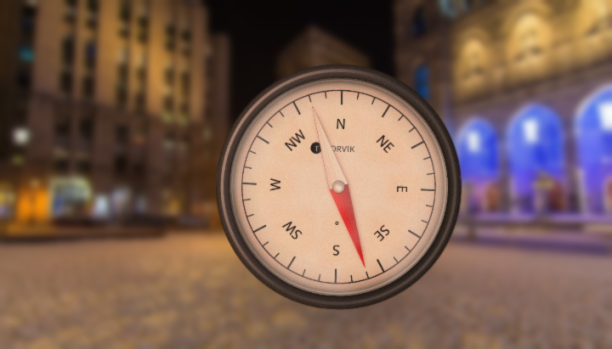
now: 160
